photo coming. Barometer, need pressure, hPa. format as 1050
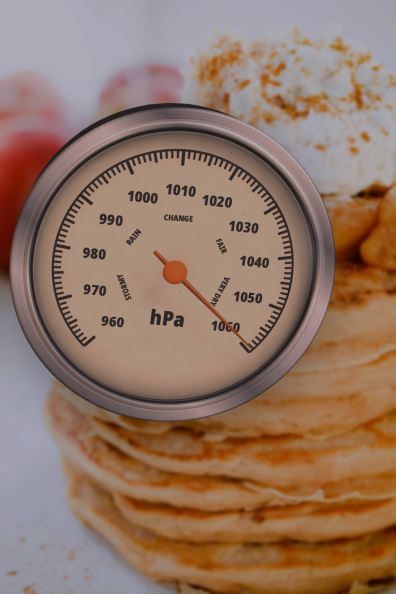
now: 1059
